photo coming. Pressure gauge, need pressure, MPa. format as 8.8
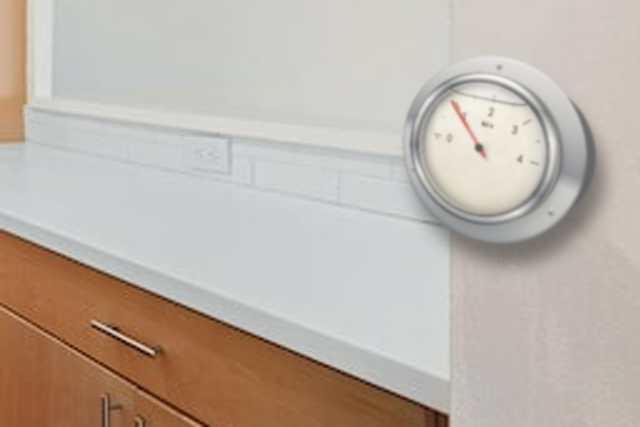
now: 1
